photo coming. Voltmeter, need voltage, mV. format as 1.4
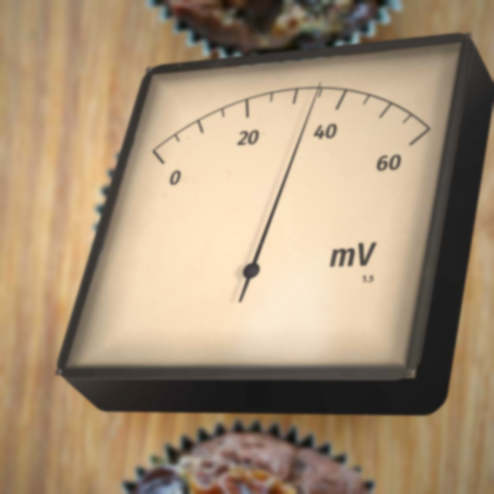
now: 35
